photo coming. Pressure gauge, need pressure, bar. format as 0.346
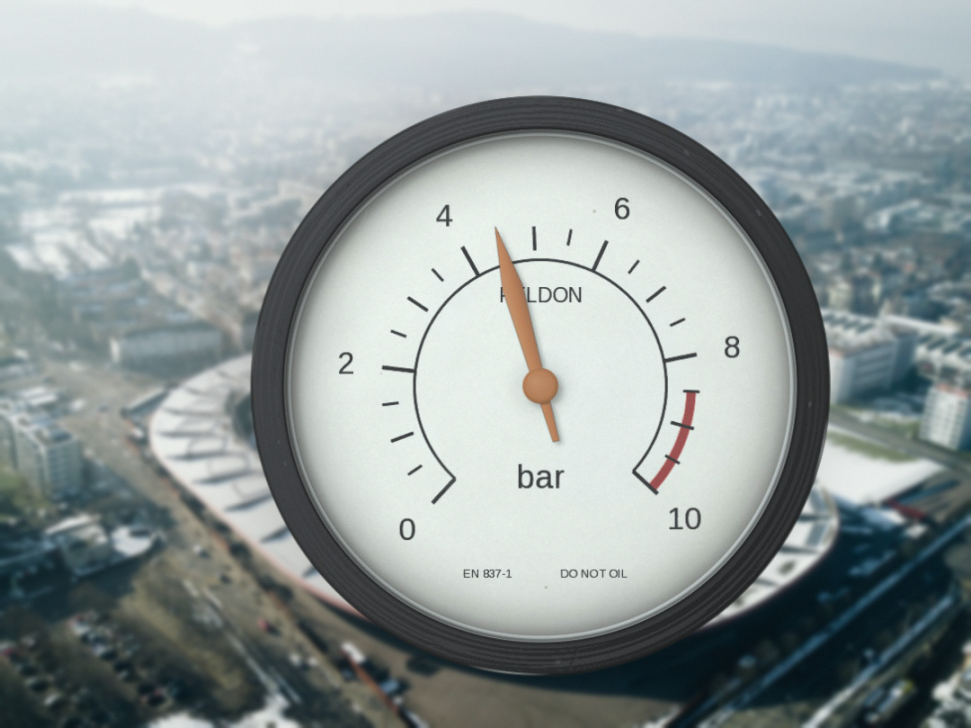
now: 4.5
